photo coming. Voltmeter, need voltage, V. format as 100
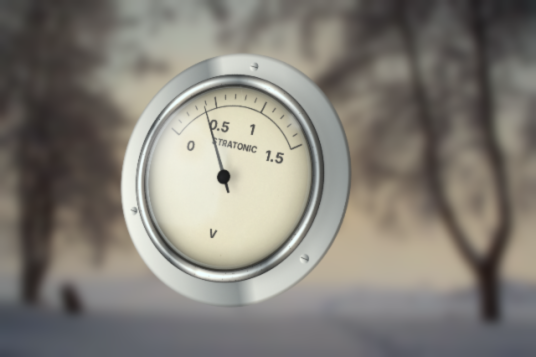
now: 0.4
